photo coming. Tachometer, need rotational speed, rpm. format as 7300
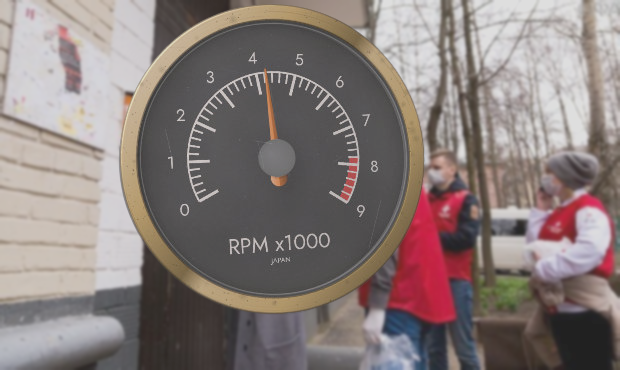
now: 4200
